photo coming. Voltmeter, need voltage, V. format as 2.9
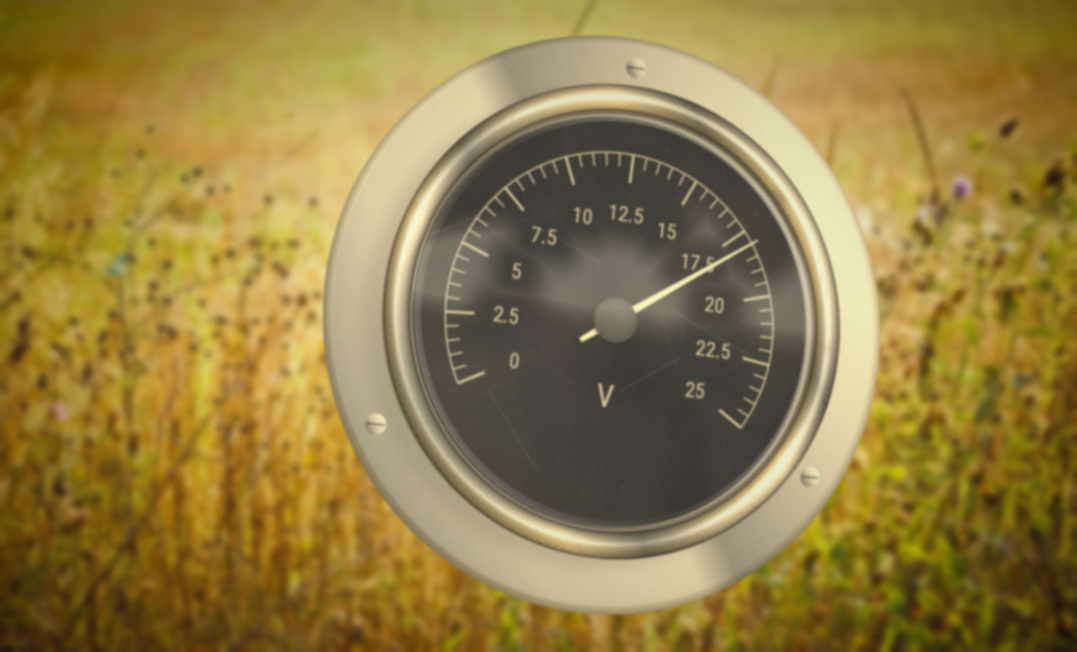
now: 18
